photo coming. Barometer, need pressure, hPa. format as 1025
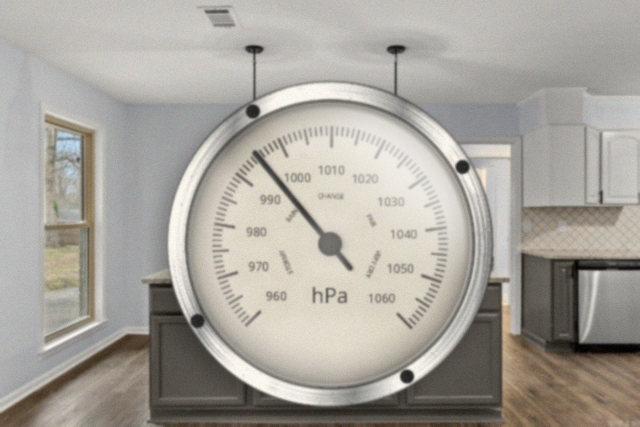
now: 995
